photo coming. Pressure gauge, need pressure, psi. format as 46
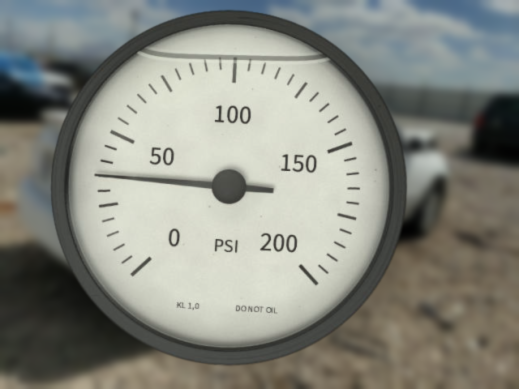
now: 35
